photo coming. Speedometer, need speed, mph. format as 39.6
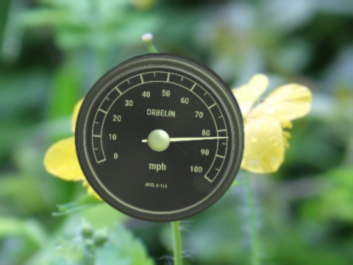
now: 82.5
